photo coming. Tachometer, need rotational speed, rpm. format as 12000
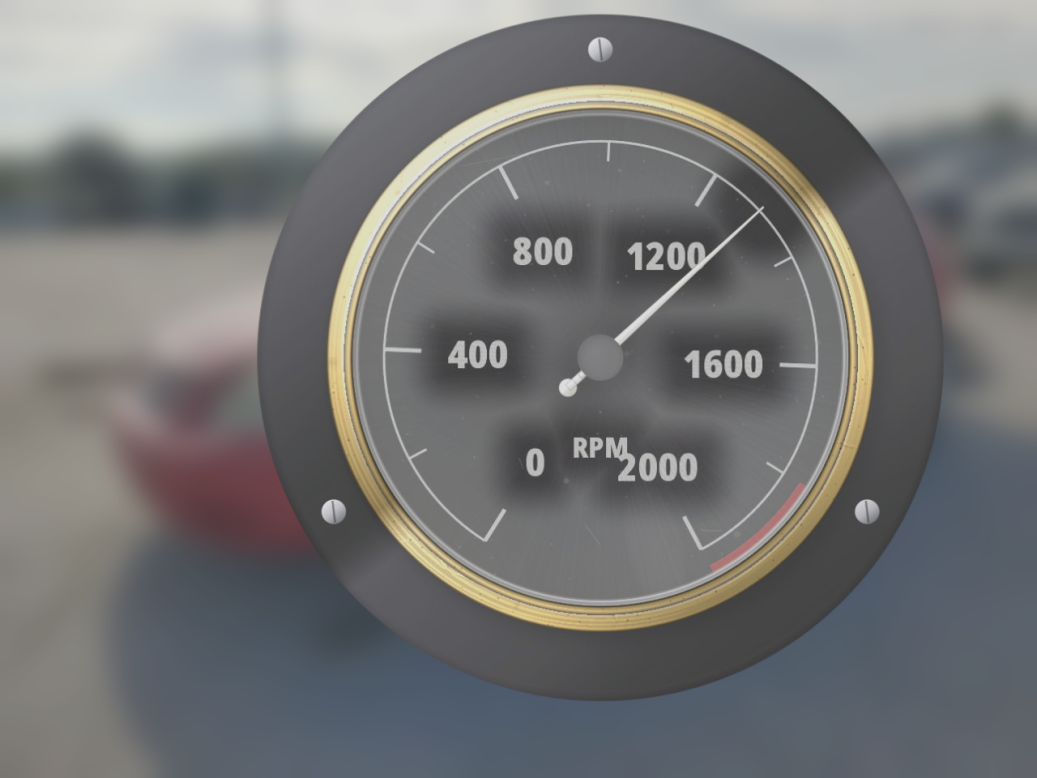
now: 1300
